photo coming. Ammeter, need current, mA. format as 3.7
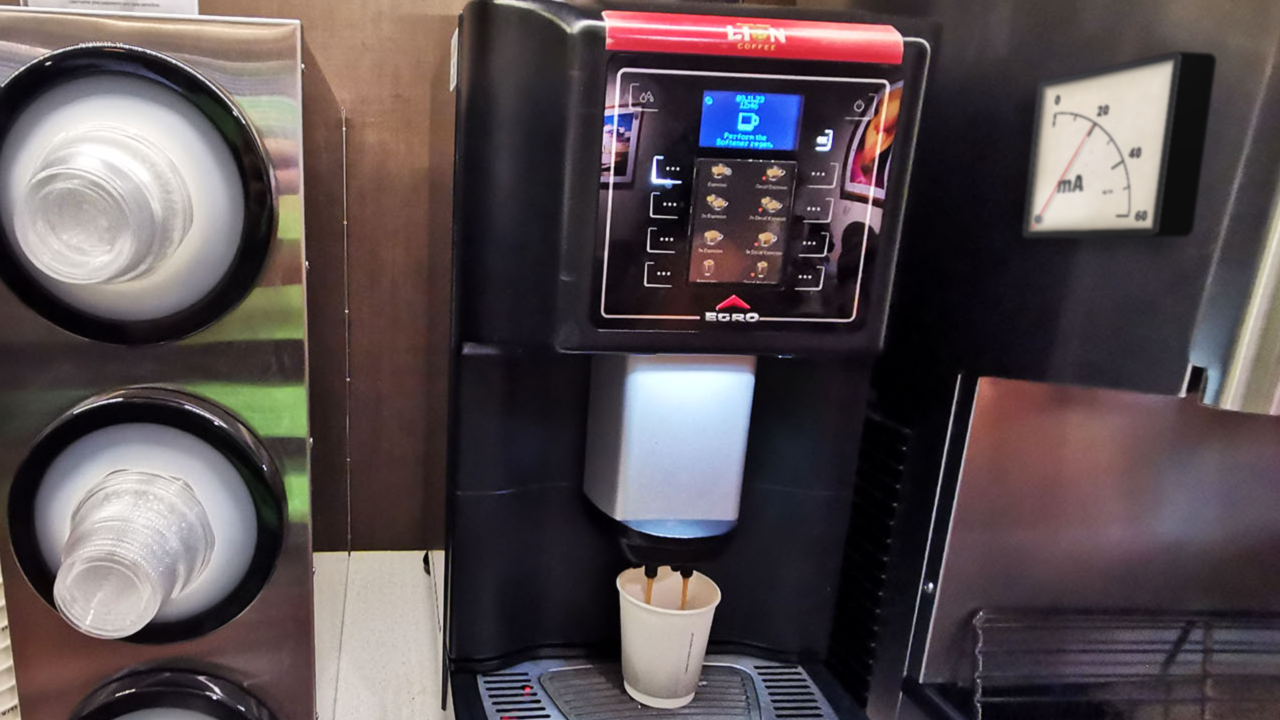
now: 20
